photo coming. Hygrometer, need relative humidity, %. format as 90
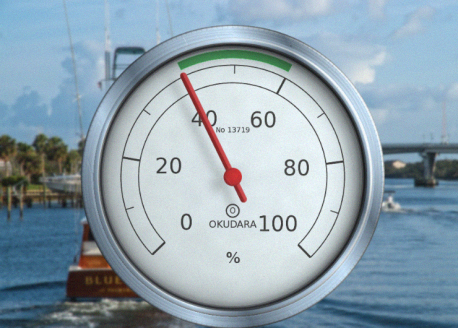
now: 40
